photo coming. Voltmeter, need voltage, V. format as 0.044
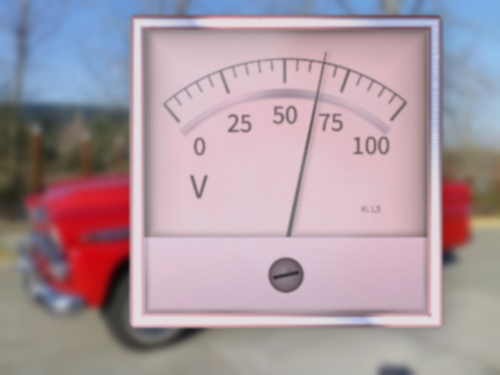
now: 65
